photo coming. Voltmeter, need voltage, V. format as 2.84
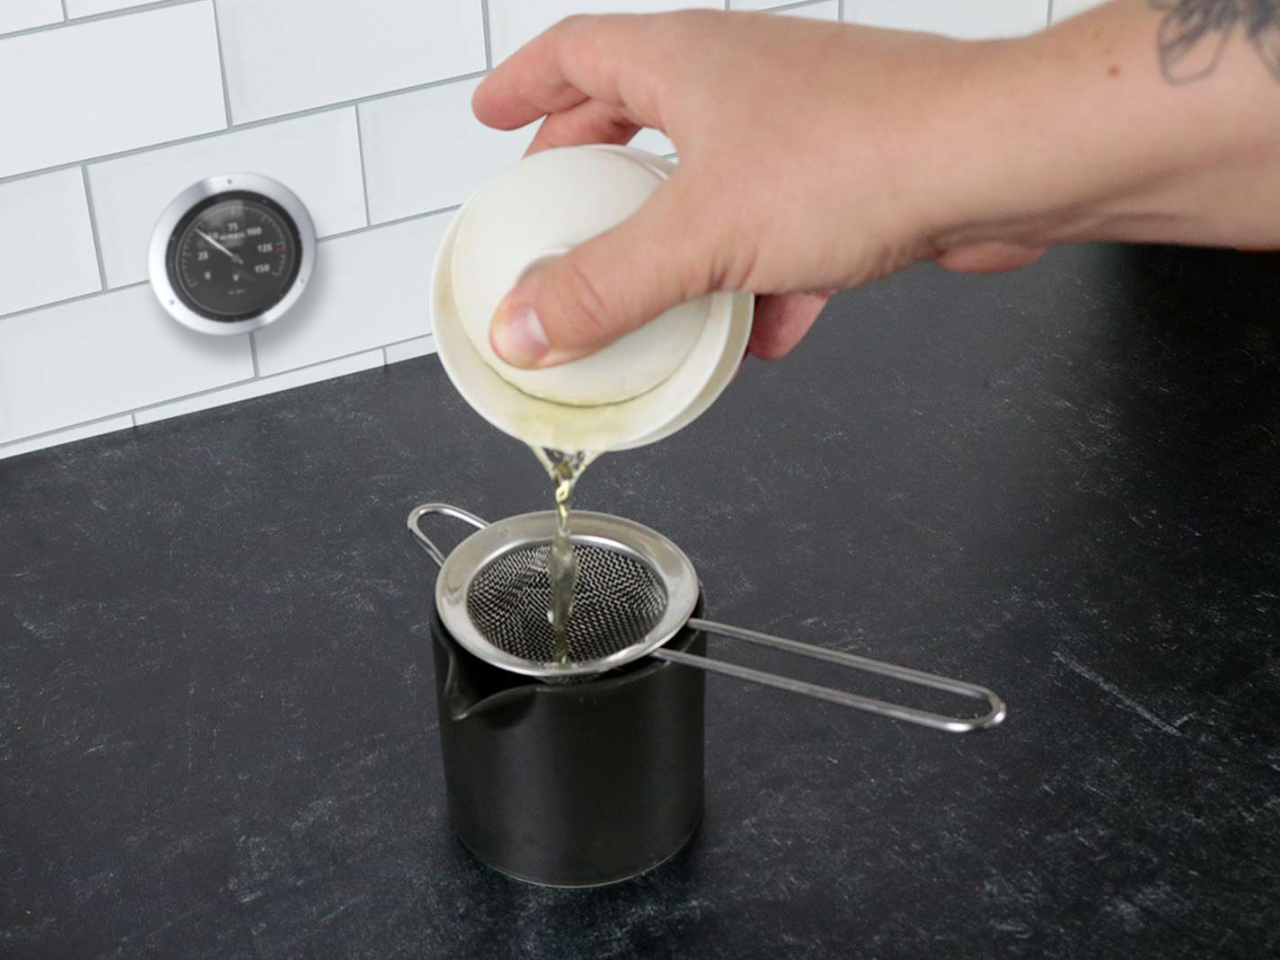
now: 45
